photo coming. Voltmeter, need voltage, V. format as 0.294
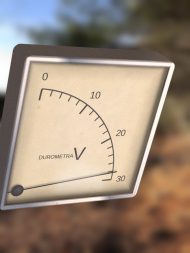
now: 28
